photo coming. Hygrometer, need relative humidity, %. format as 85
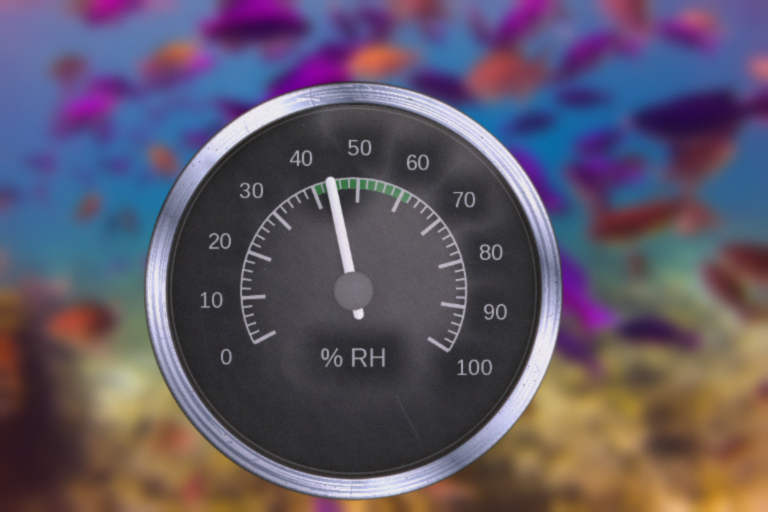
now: 44
